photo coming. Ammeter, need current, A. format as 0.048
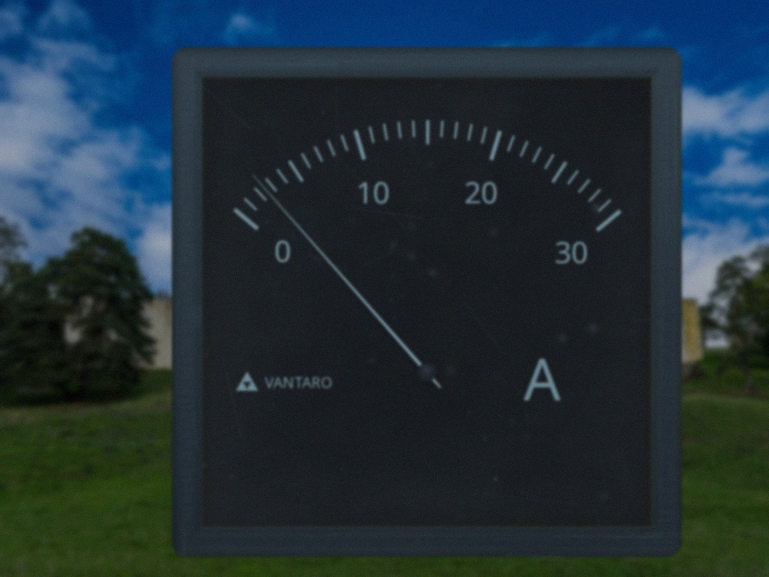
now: 2.5
